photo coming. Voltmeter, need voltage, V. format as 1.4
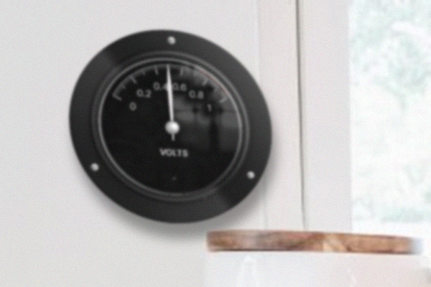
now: 0.5
